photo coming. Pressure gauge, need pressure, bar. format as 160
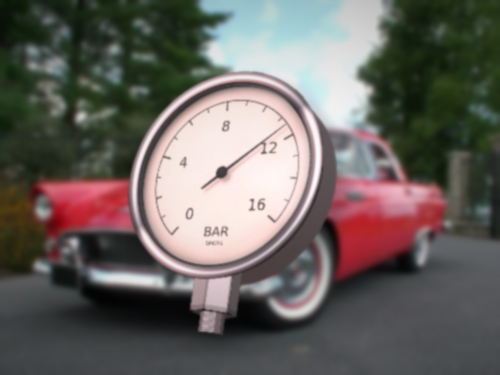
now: 11.5
